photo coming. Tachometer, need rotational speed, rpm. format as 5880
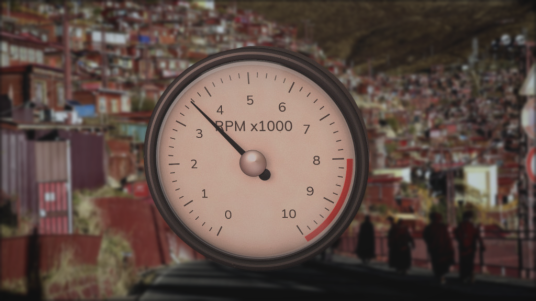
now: 3600
